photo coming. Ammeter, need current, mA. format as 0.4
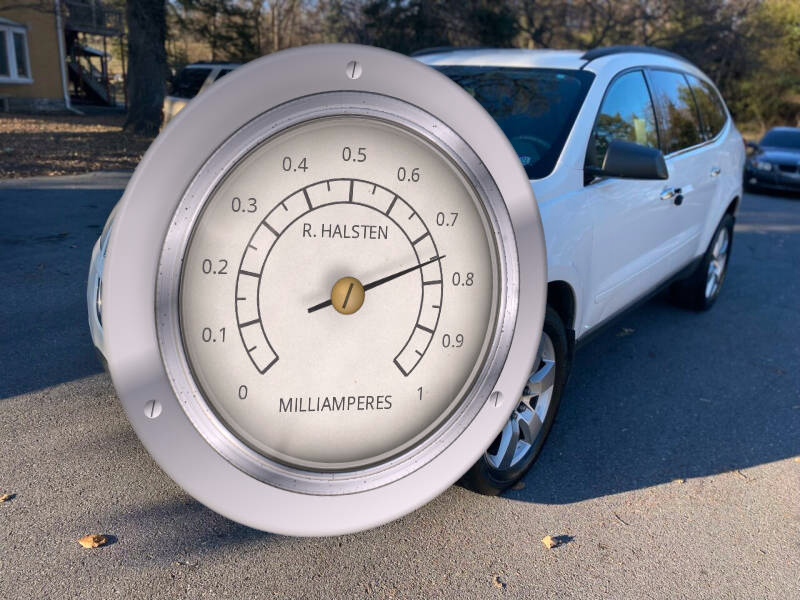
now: 0.75
